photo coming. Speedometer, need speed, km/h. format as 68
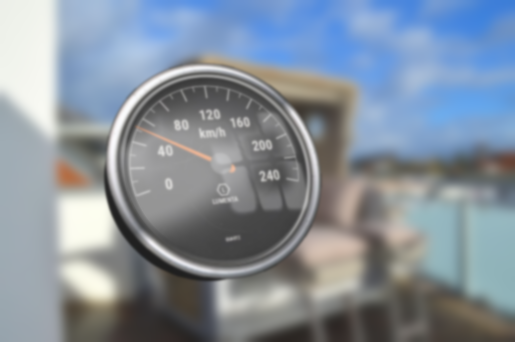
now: 50
